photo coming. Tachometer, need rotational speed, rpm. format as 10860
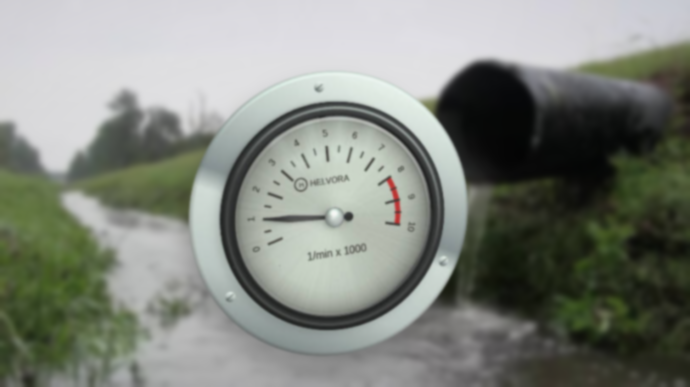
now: 1000
